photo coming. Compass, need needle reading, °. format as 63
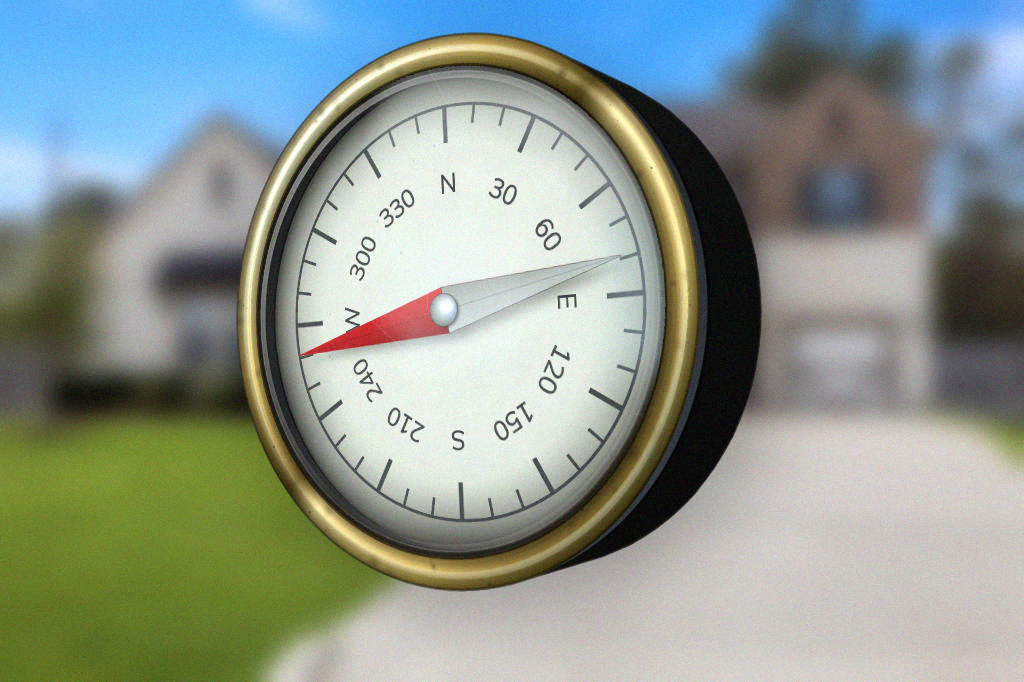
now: 260
